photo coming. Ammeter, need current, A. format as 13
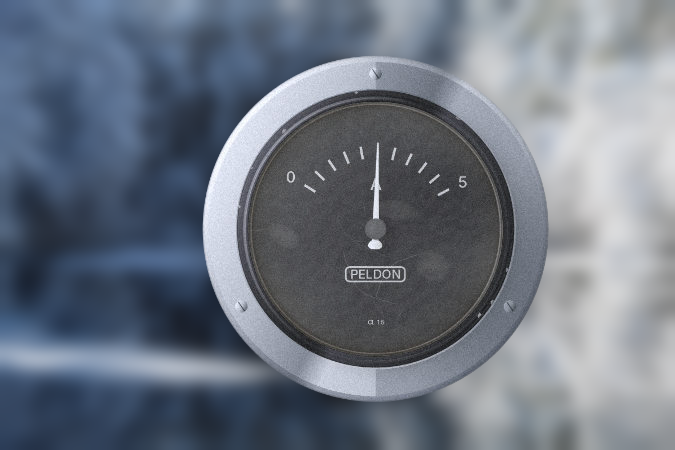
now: 2.5
